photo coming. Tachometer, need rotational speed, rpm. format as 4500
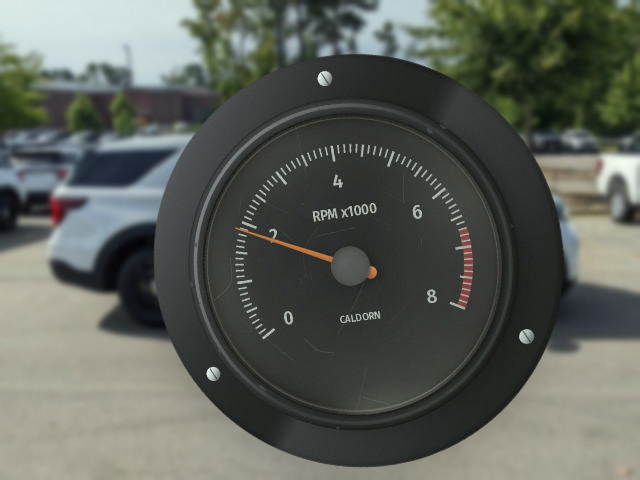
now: 1900
